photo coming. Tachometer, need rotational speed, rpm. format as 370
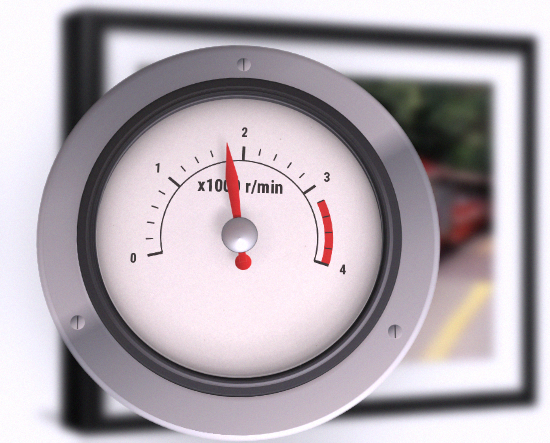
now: 1800
